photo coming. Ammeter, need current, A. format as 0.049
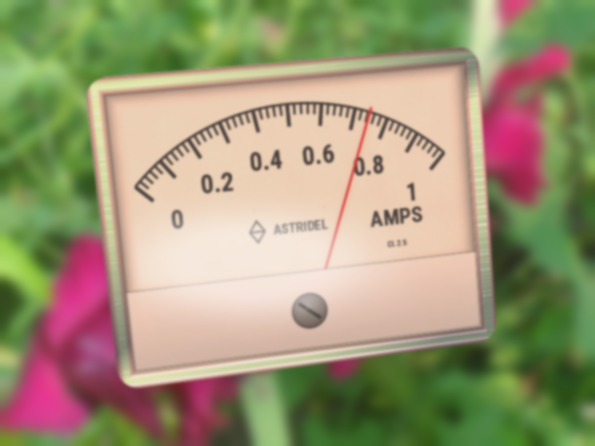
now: 0.74
